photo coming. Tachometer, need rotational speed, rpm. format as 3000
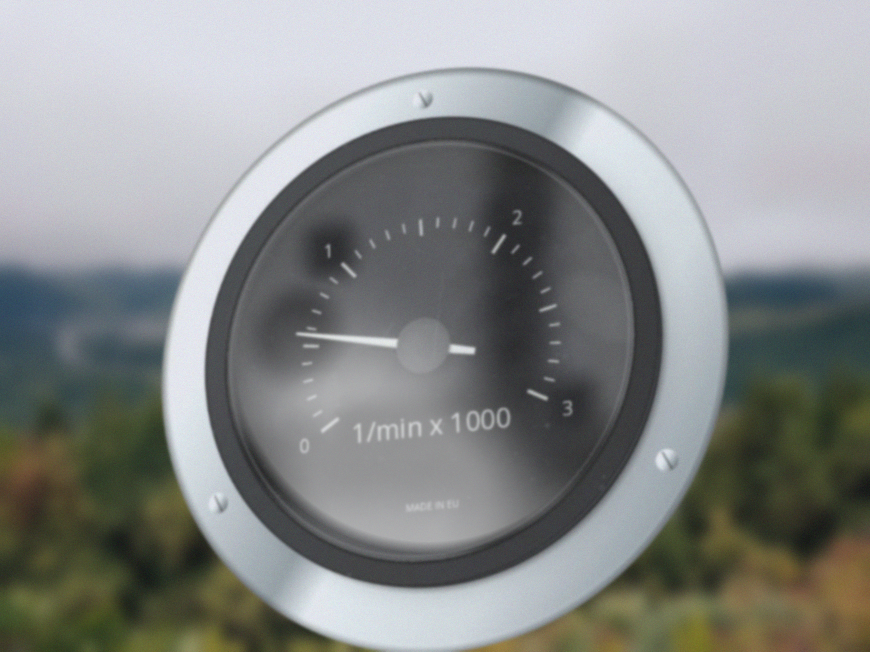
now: 550
